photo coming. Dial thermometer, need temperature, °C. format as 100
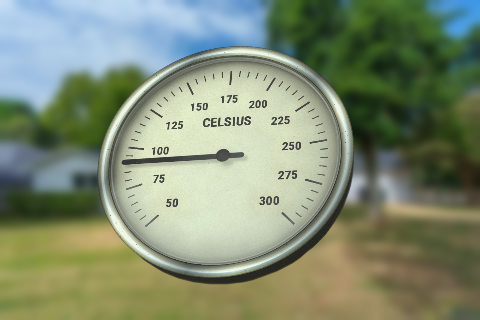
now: 90
